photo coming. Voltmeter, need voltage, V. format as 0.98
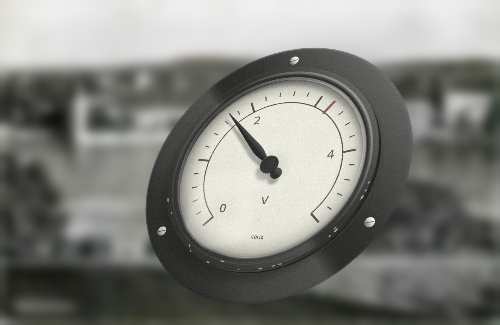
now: 1.7
